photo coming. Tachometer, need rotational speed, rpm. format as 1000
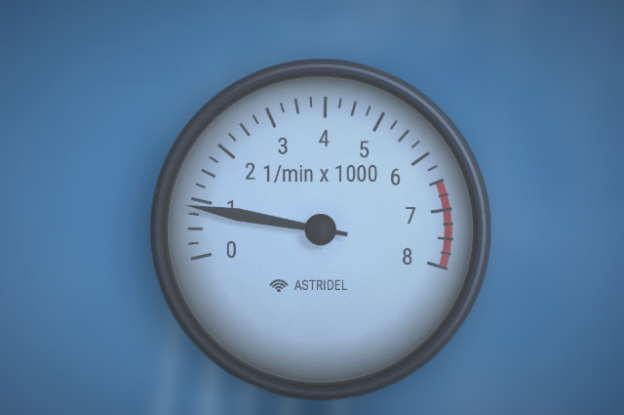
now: 875
